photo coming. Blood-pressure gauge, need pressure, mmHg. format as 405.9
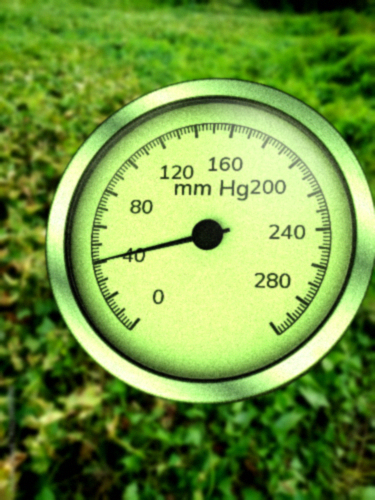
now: 40
